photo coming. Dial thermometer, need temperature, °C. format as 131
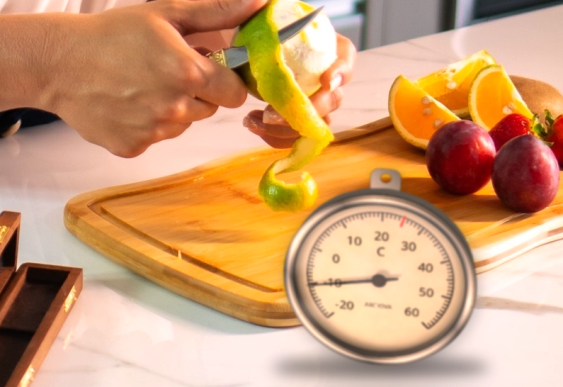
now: -10
